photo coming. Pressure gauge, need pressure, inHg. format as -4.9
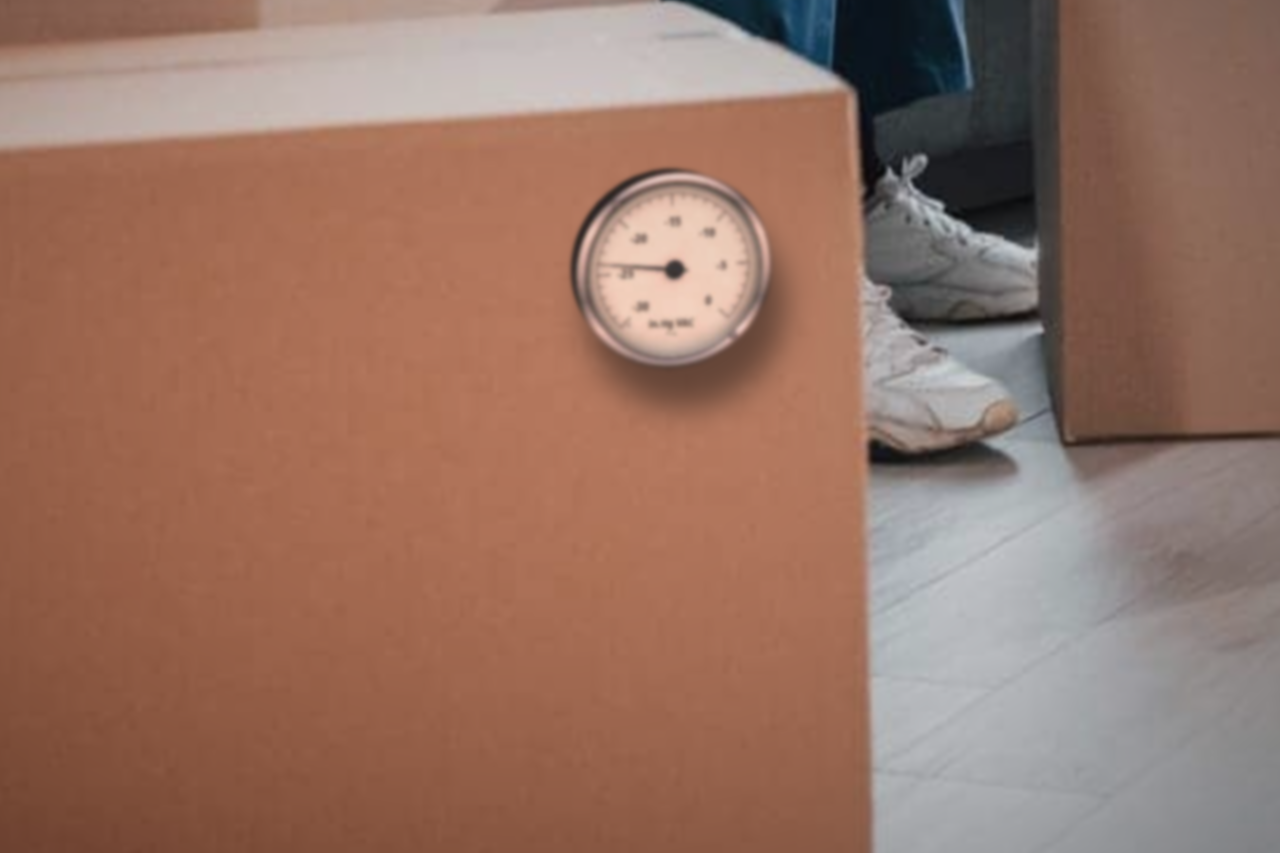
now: -24
